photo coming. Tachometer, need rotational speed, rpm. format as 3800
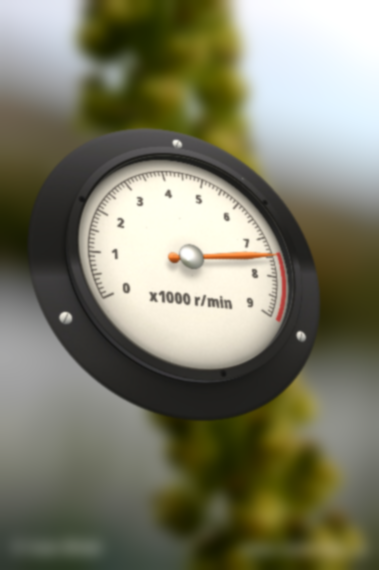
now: 7500
